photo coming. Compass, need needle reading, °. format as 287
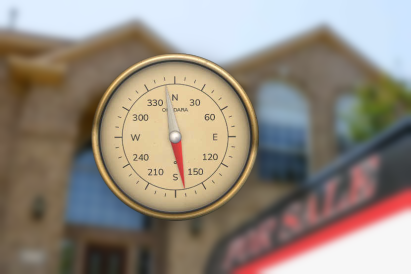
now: 170
